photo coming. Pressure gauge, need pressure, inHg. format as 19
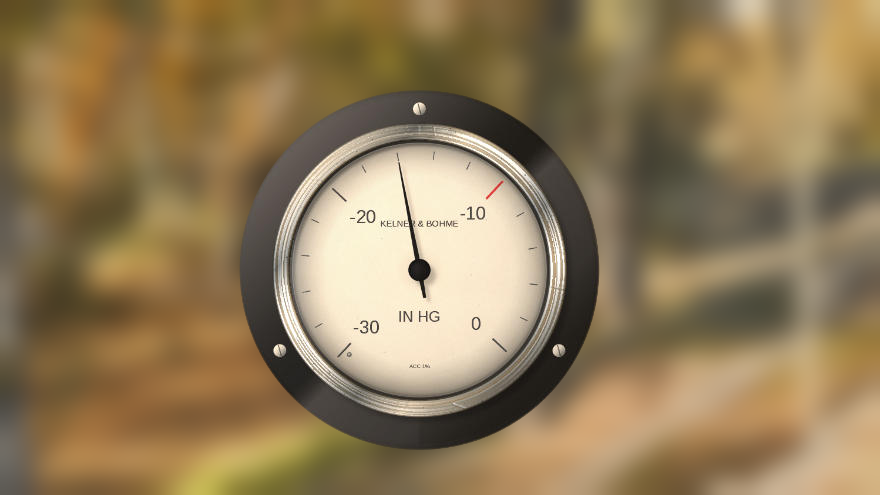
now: -16
